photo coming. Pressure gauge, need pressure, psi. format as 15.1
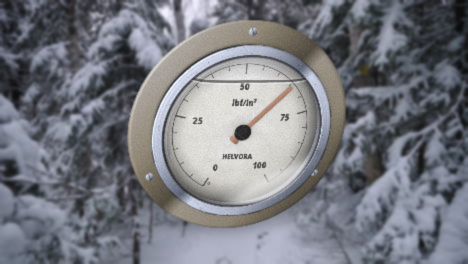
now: 65
